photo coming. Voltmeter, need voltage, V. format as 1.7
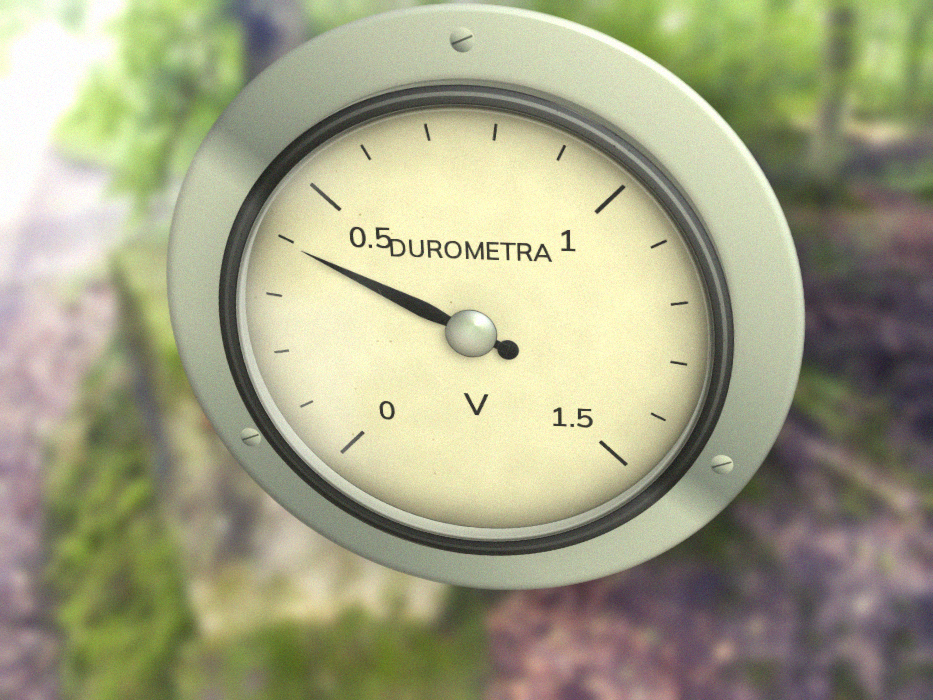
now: 0.4
